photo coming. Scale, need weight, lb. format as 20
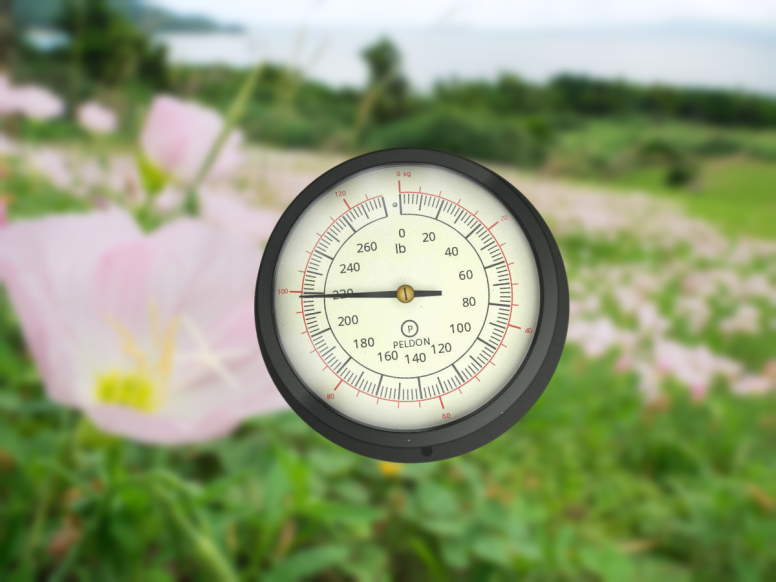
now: 218
